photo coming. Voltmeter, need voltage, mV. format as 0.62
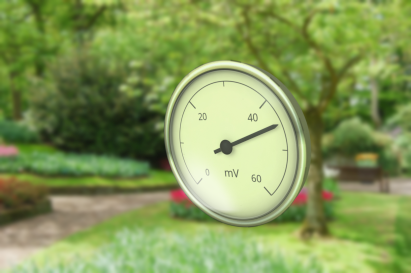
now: 45
